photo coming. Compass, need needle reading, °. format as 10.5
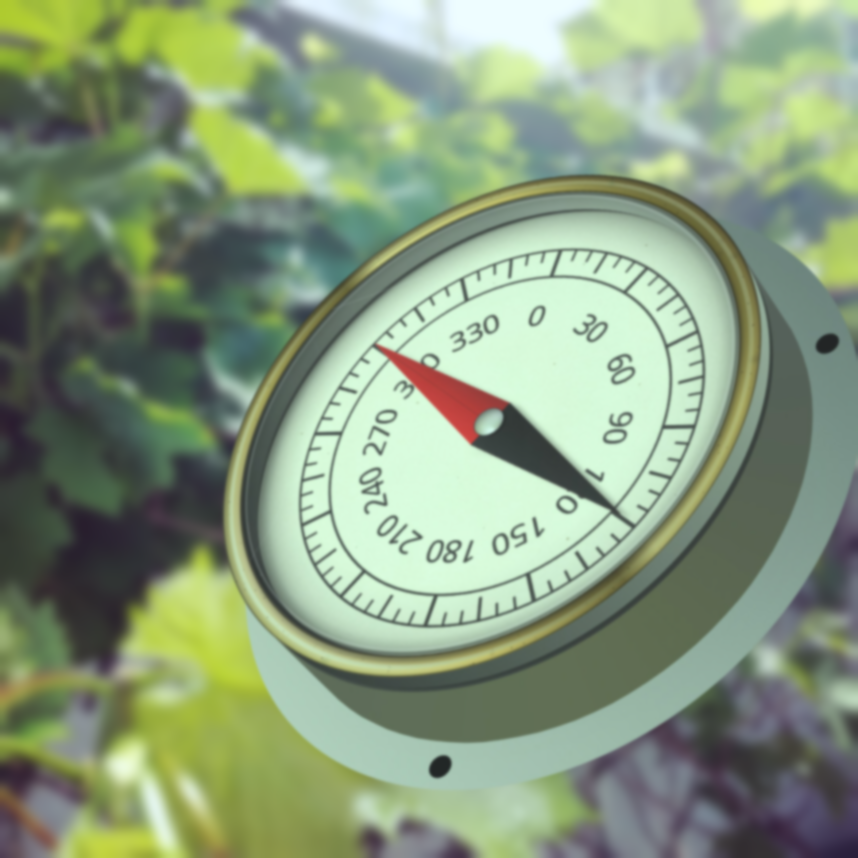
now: 300
